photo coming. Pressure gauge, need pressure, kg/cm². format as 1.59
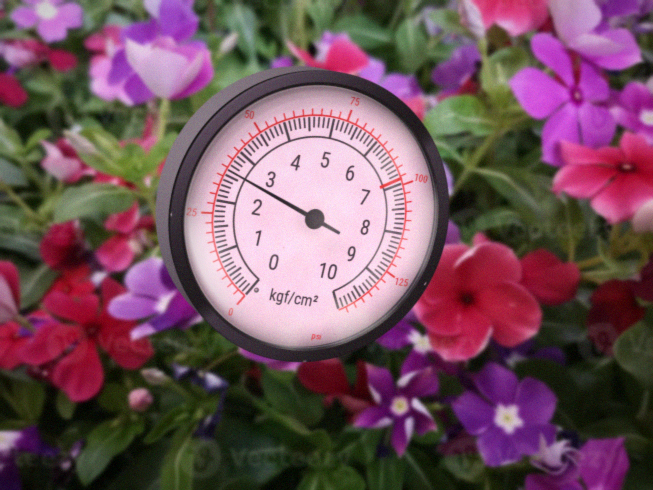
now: 2.6
